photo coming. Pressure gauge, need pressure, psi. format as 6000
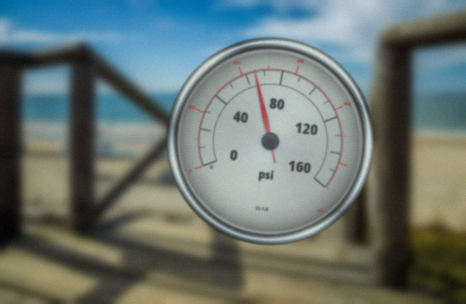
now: 65
